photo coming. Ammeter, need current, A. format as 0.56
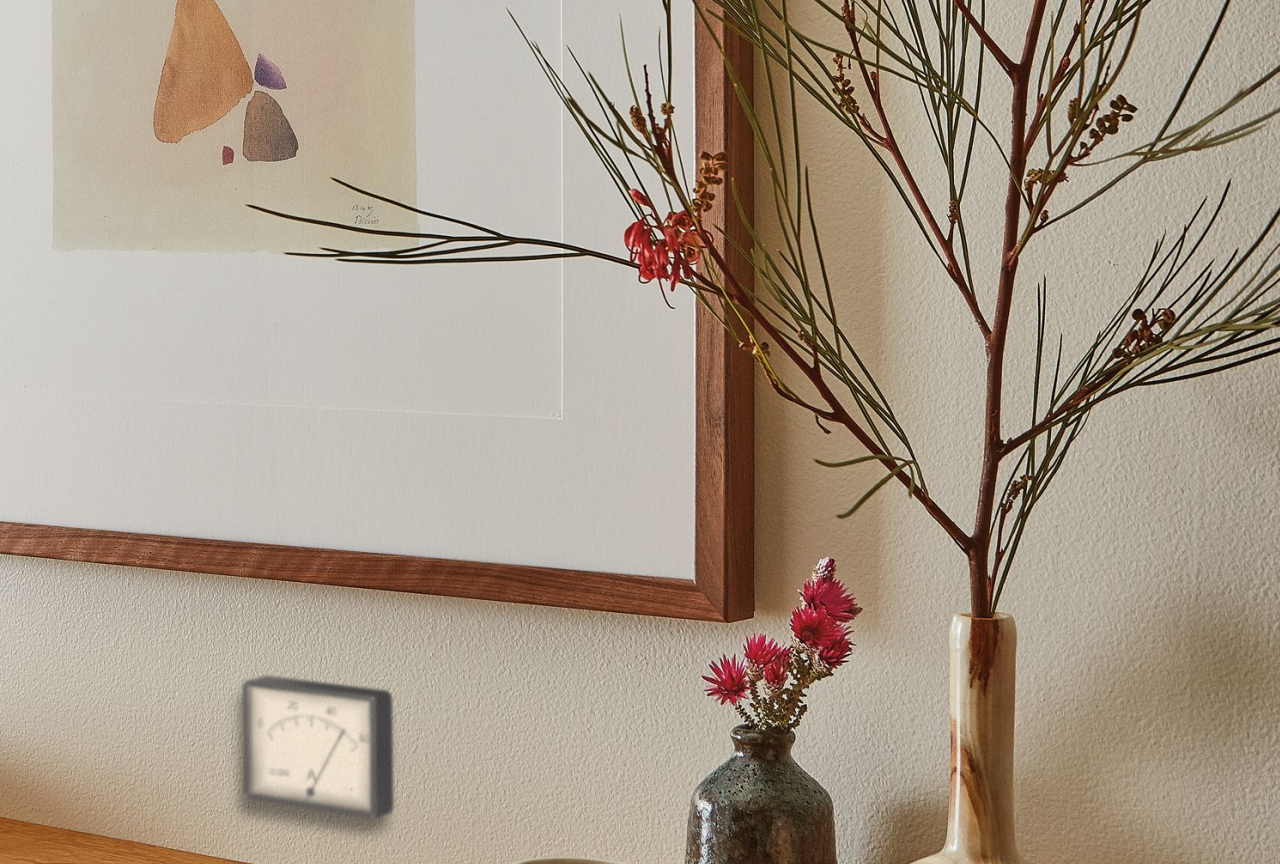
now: 50
